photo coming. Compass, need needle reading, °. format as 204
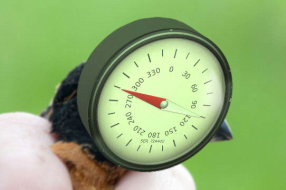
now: 285
